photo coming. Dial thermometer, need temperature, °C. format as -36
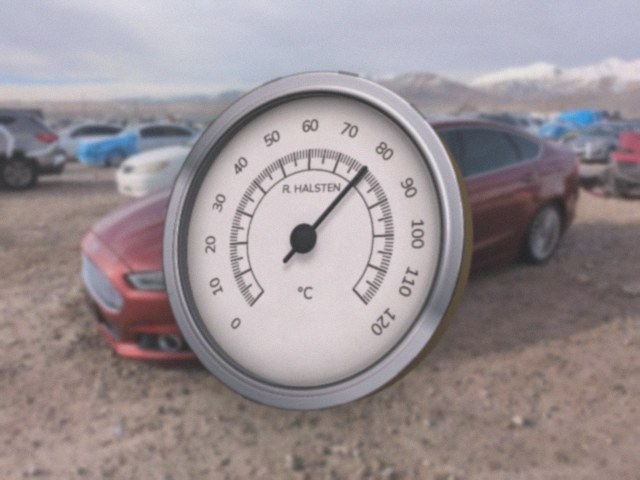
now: 80
